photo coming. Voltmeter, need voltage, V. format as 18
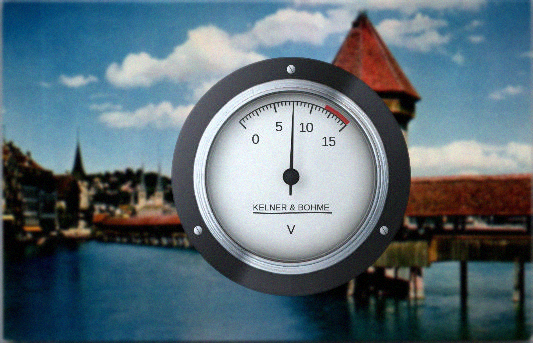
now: 7.5
